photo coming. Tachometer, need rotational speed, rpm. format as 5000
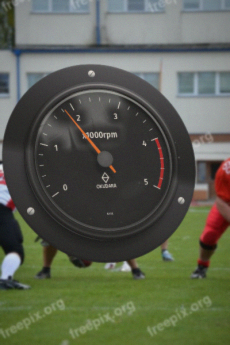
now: 1800
